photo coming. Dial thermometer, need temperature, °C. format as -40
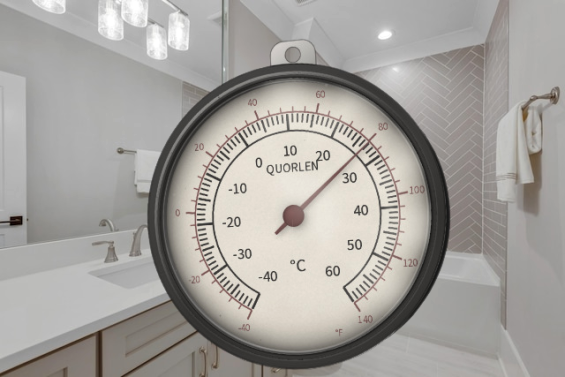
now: 27
